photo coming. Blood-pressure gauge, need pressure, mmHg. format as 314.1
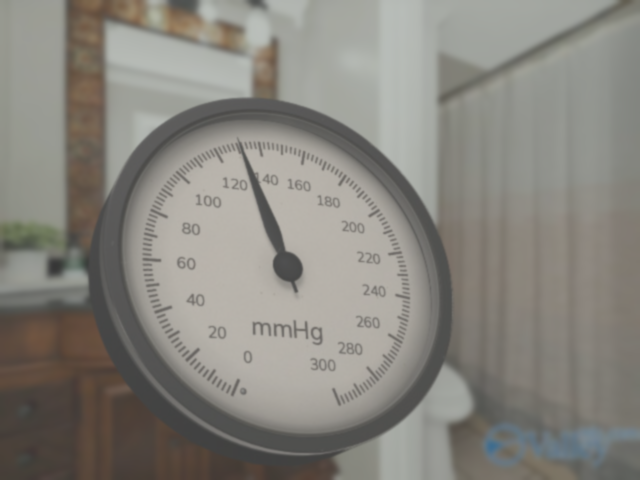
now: 130
